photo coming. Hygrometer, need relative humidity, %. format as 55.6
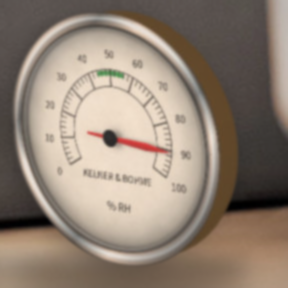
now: 90
